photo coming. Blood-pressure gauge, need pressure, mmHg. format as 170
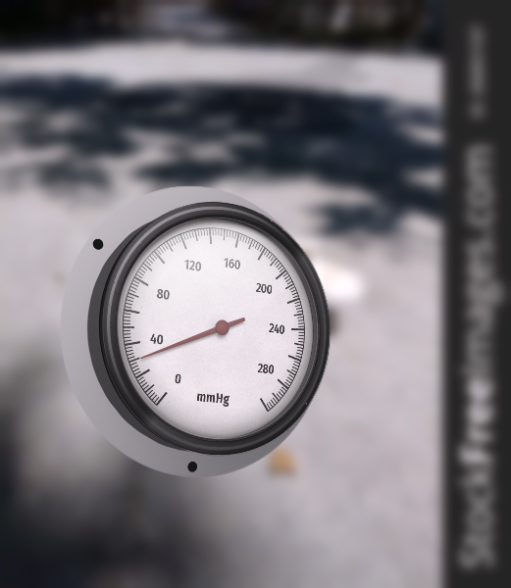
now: 30
